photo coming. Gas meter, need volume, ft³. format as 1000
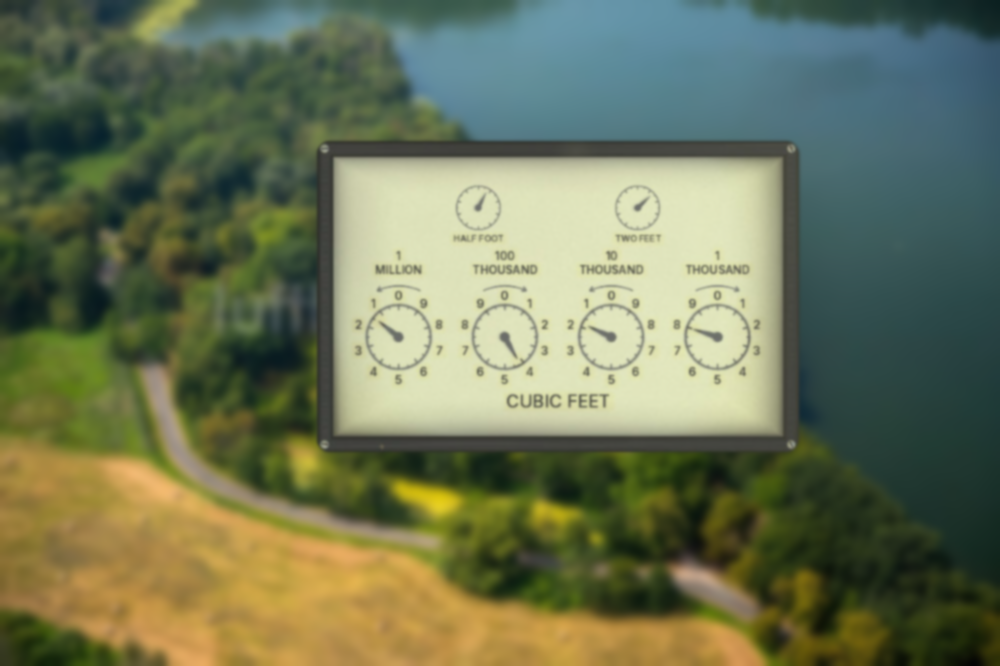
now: 141800
